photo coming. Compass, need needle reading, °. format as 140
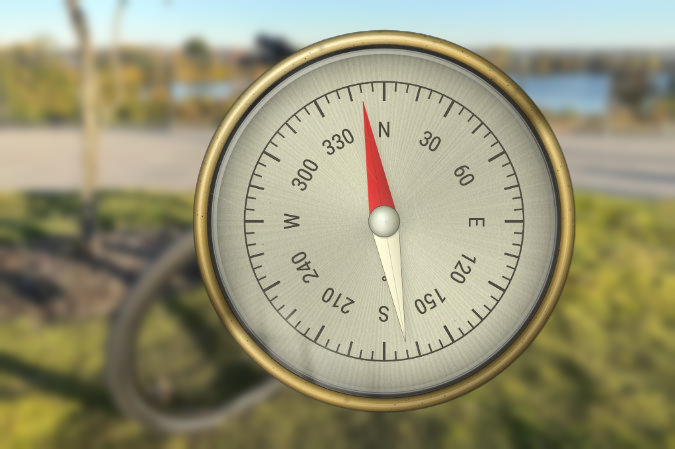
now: 350
